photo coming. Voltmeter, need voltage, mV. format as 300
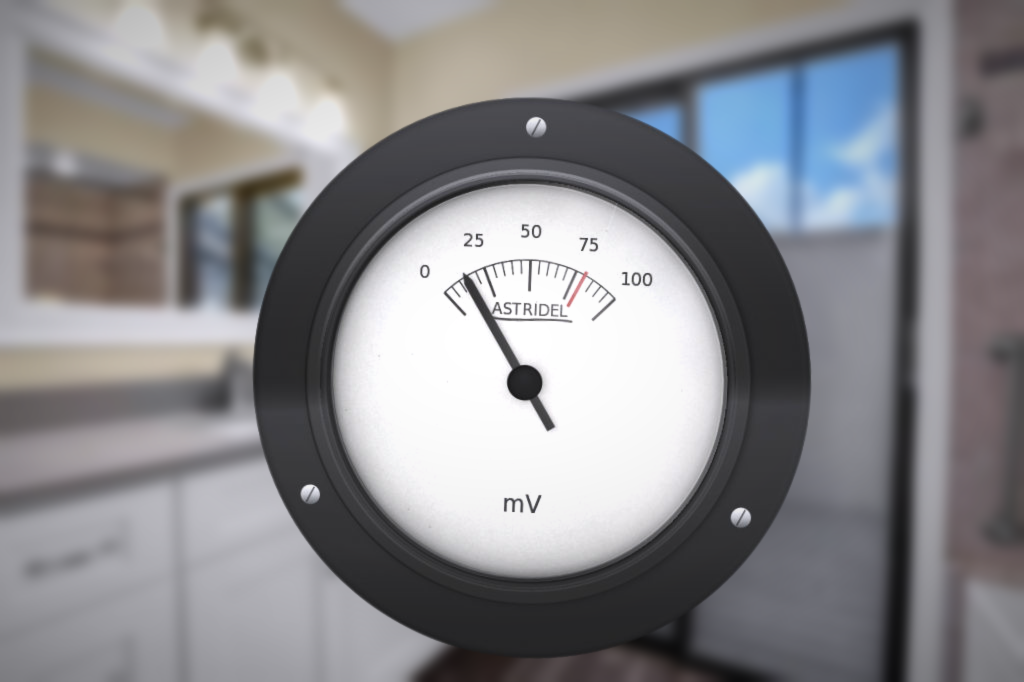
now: 15
